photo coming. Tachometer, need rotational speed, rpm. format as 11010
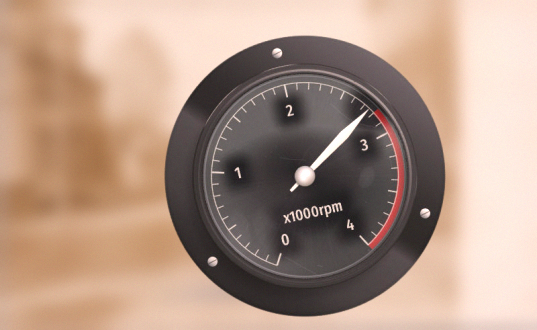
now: 2750
